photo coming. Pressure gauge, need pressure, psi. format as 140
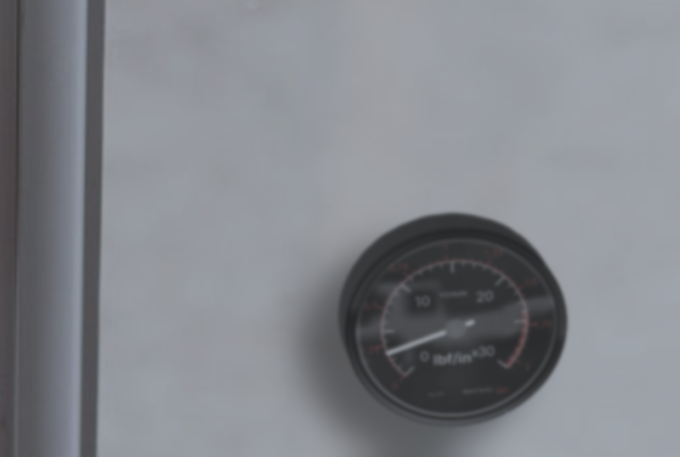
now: 3
